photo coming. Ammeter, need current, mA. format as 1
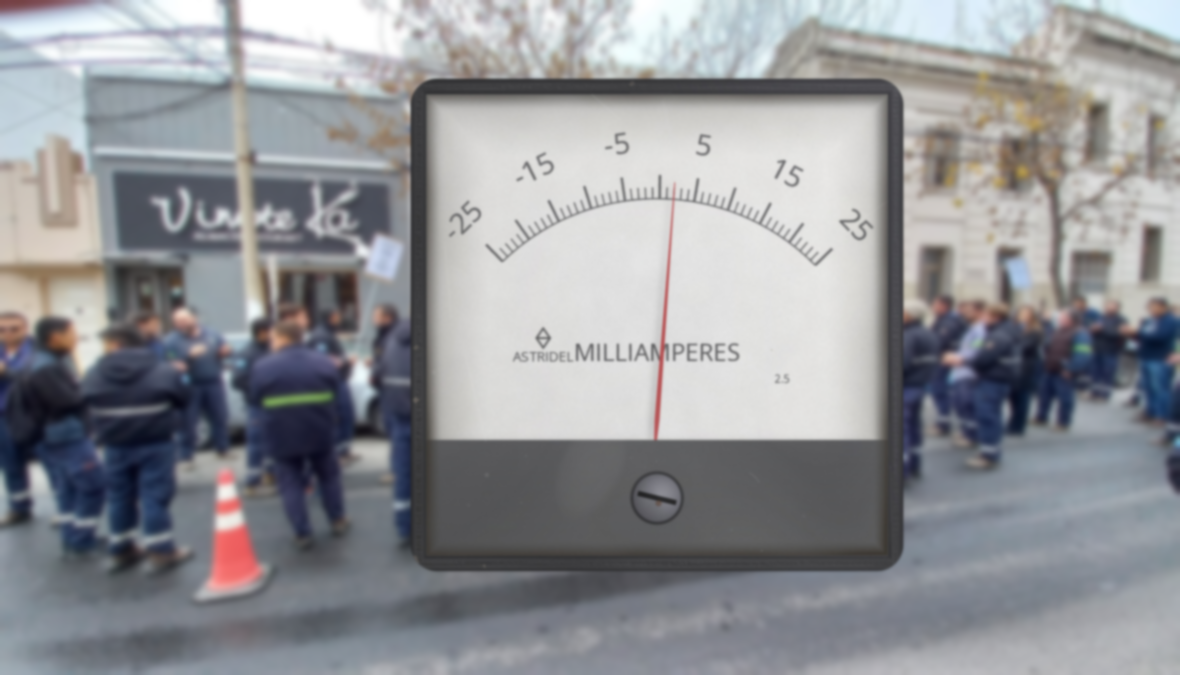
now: 2
